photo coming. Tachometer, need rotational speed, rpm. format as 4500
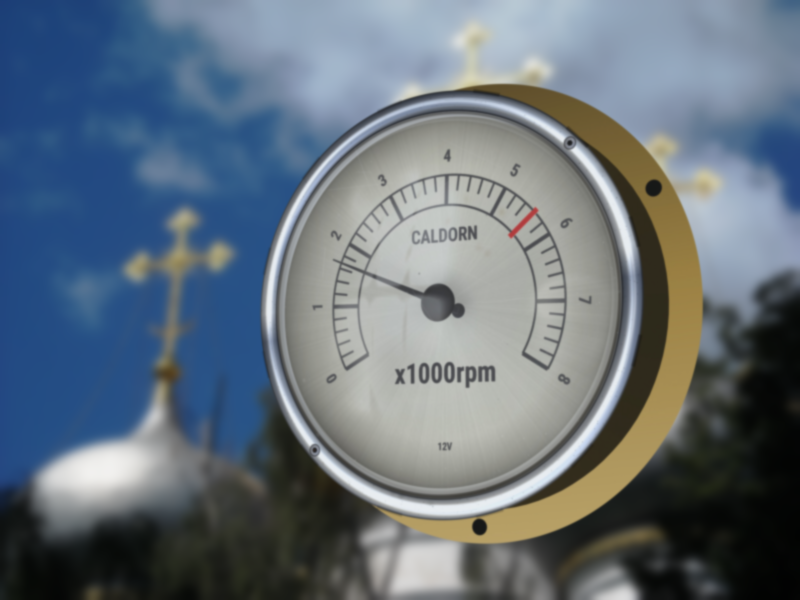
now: 1700
